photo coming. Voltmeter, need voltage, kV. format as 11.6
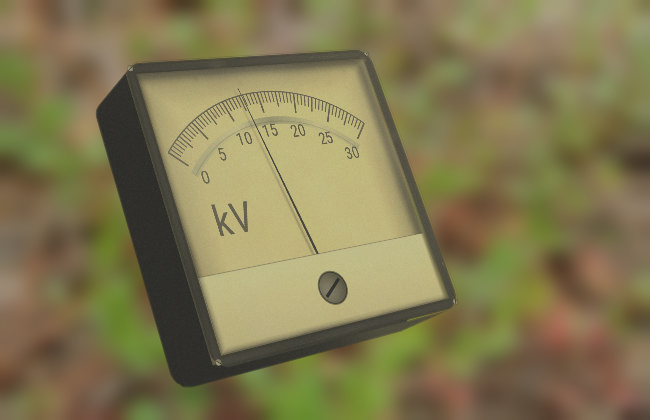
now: 12.5
